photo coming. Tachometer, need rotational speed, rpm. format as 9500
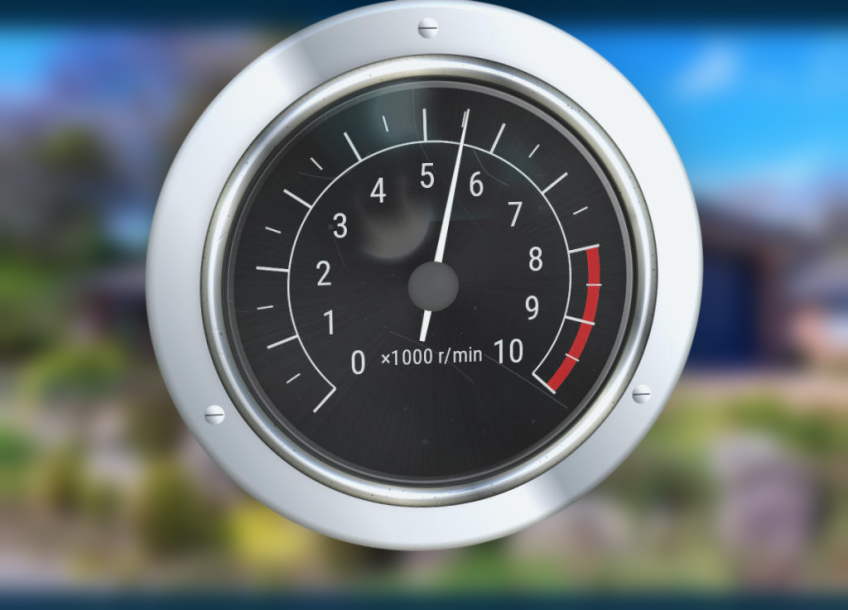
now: 5500
